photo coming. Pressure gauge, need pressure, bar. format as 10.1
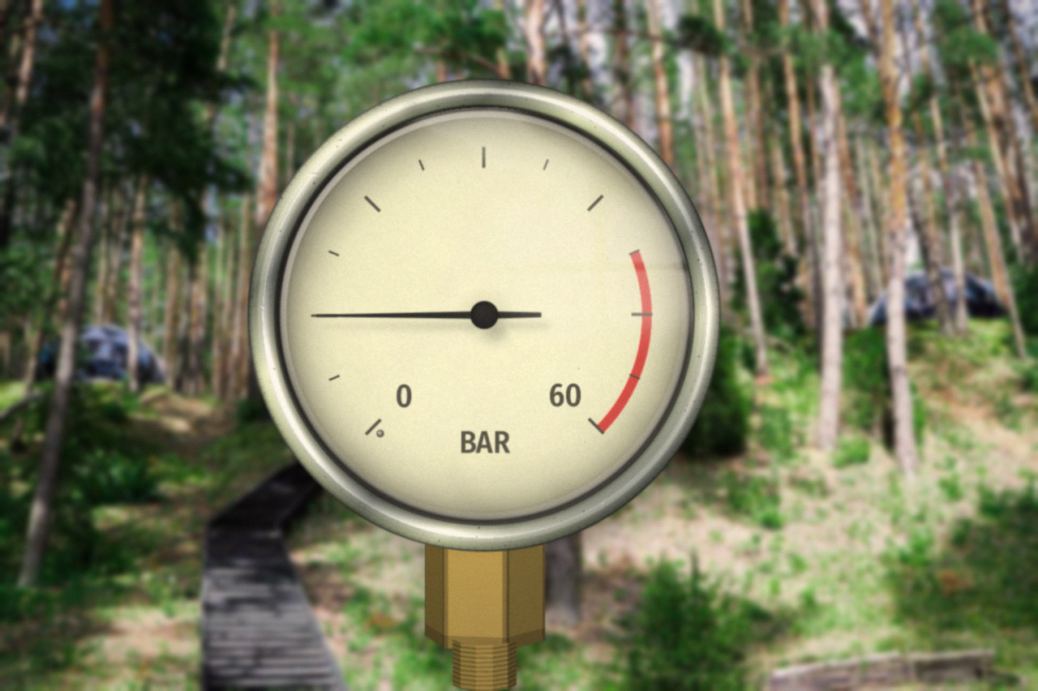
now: 10
